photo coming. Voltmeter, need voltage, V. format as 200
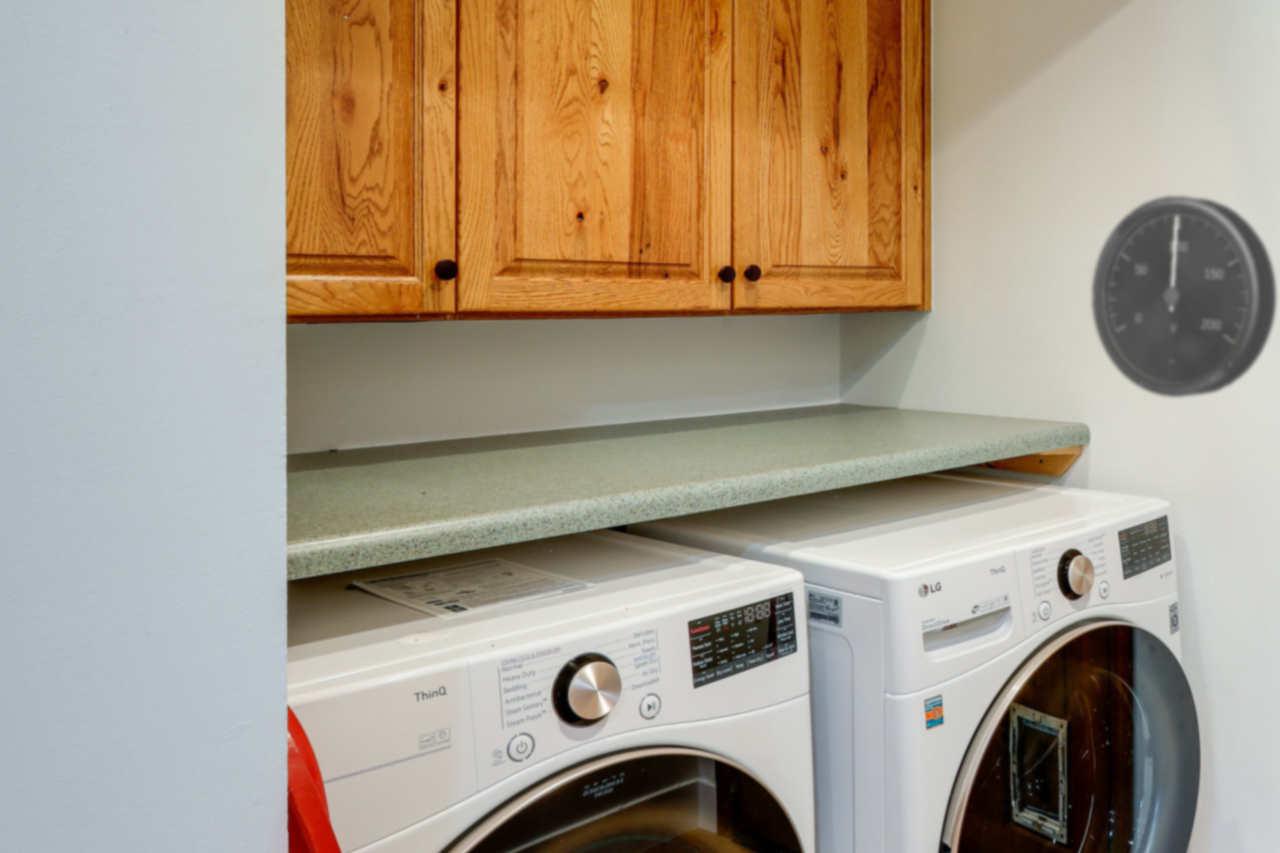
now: 100
